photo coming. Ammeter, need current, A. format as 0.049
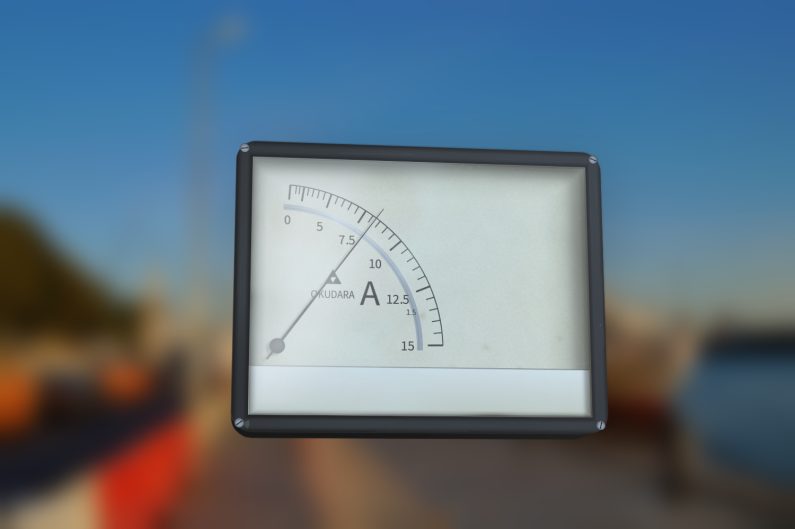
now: 8.25
